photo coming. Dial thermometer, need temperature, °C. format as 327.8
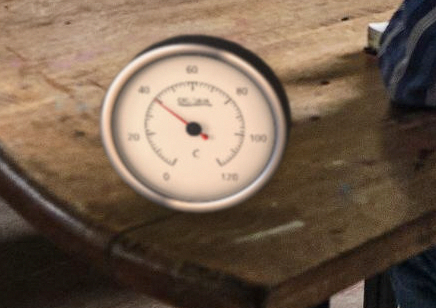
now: 40
